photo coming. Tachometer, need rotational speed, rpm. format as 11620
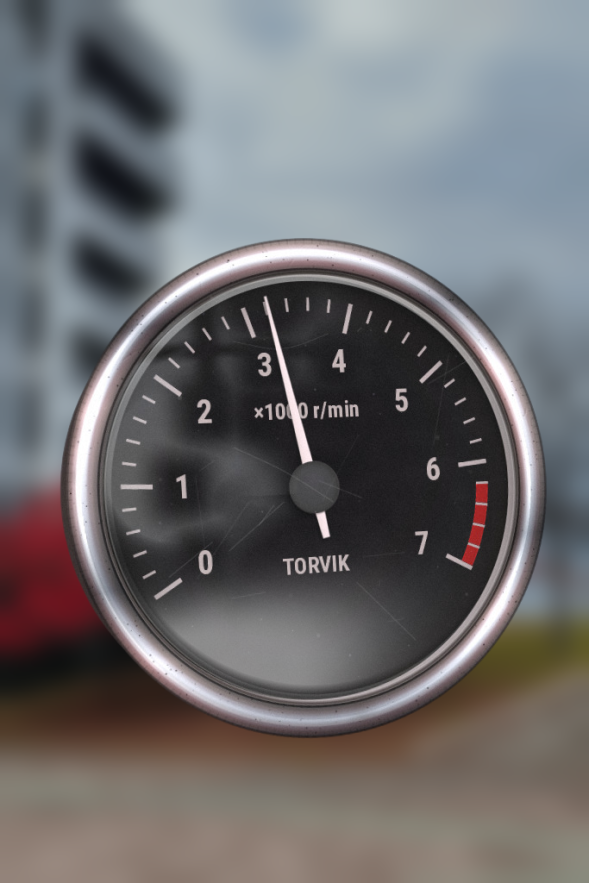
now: 3200
